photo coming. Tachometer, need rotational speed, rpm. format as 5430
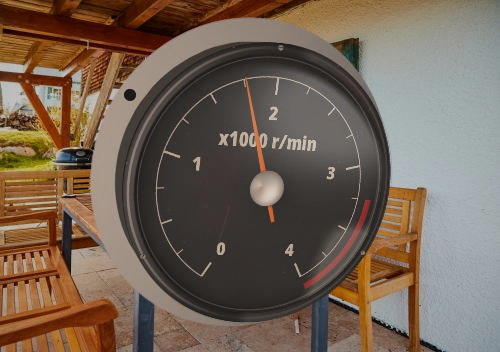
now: 1750
